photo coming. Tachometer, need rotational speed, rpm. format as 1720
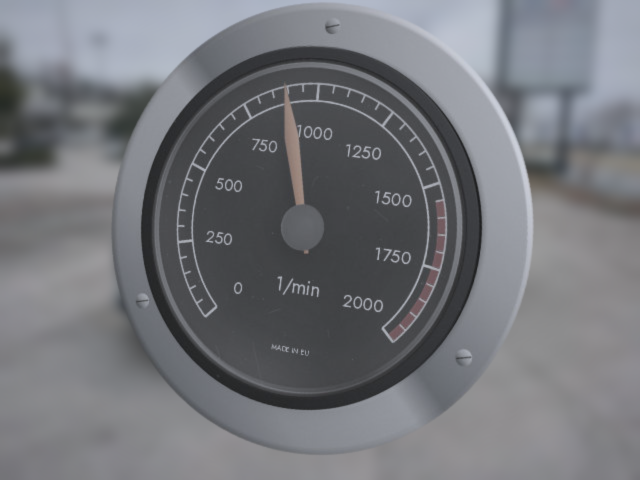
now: 900
